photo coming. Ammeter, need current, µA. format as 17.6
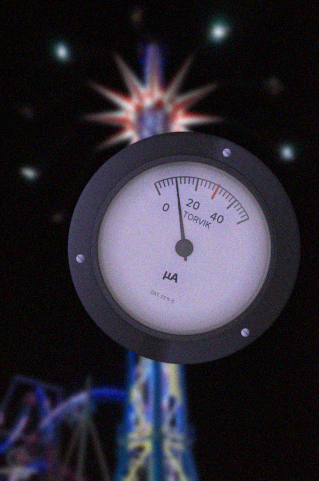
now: 10
